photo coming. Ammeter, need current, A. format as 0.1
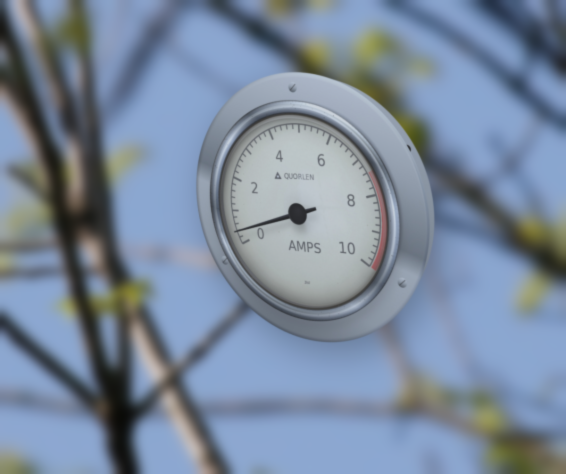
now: 0.4
